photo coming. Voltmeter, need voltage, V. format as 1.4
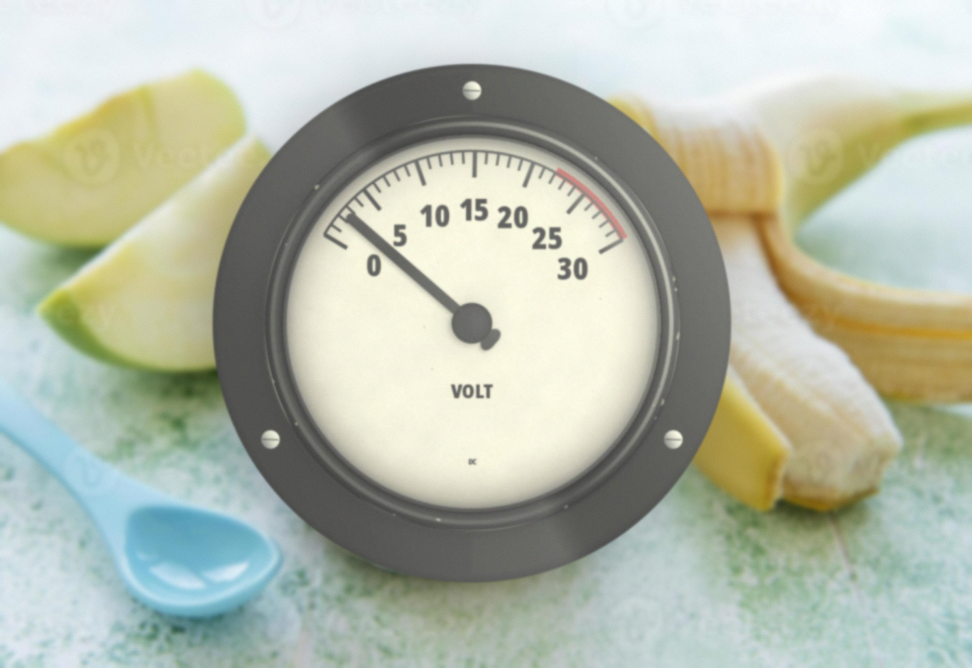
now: 2.5
